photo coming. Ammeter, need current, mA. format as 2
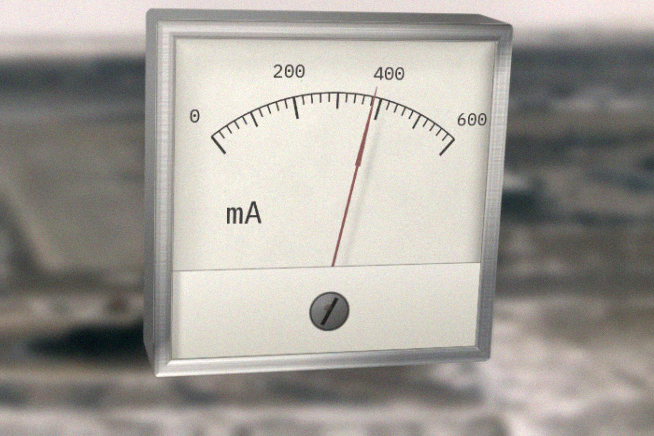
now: 380
